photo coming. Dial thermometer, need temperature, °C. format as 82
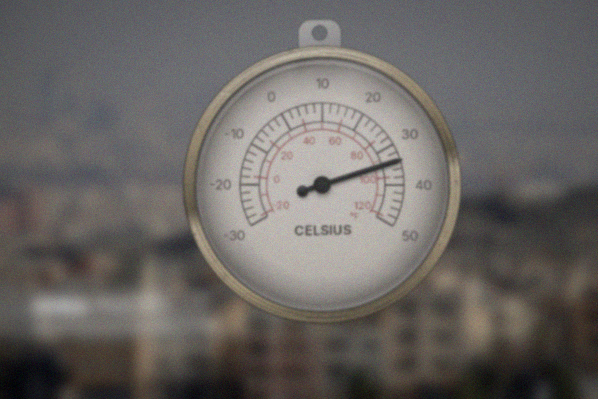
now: 34
